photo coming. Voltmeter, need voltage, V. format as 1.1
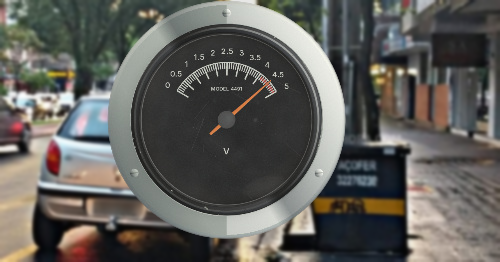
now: 4.5
